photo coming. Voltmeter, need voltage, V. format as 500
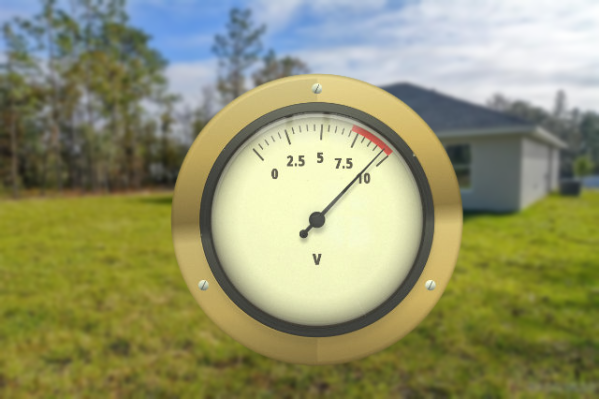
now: 9.5
